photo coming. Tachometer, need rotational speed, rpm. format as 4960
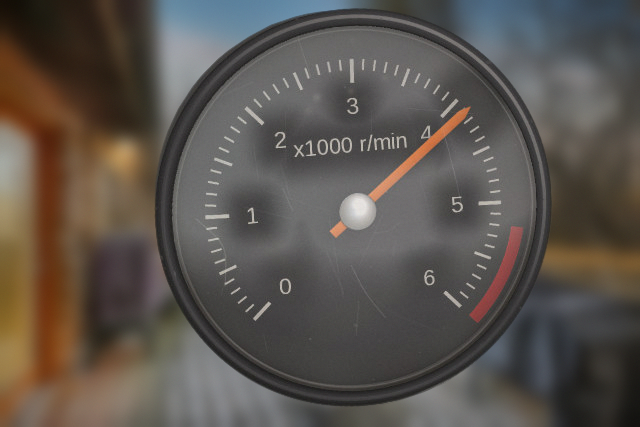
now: 4100
